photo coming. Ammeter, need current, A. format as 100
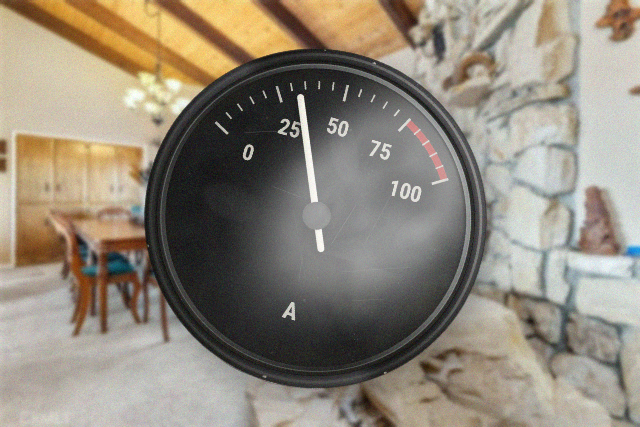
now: 32.5
